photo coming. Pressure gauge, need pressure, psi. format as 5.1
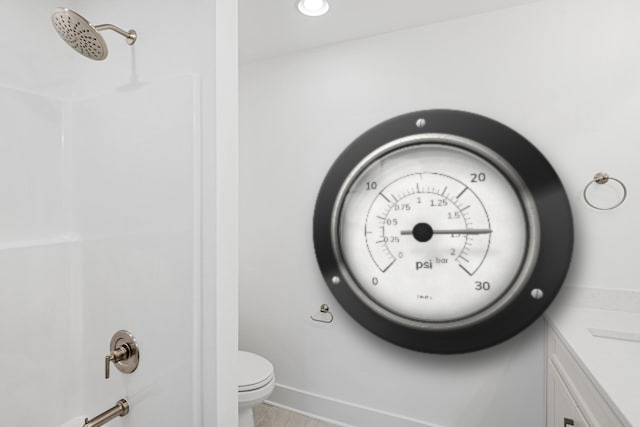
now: 25
